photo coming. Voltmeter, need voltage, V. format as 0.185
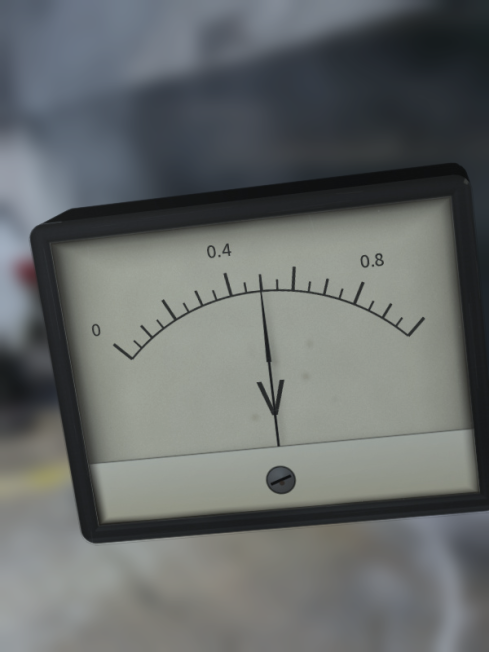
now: 0.5
